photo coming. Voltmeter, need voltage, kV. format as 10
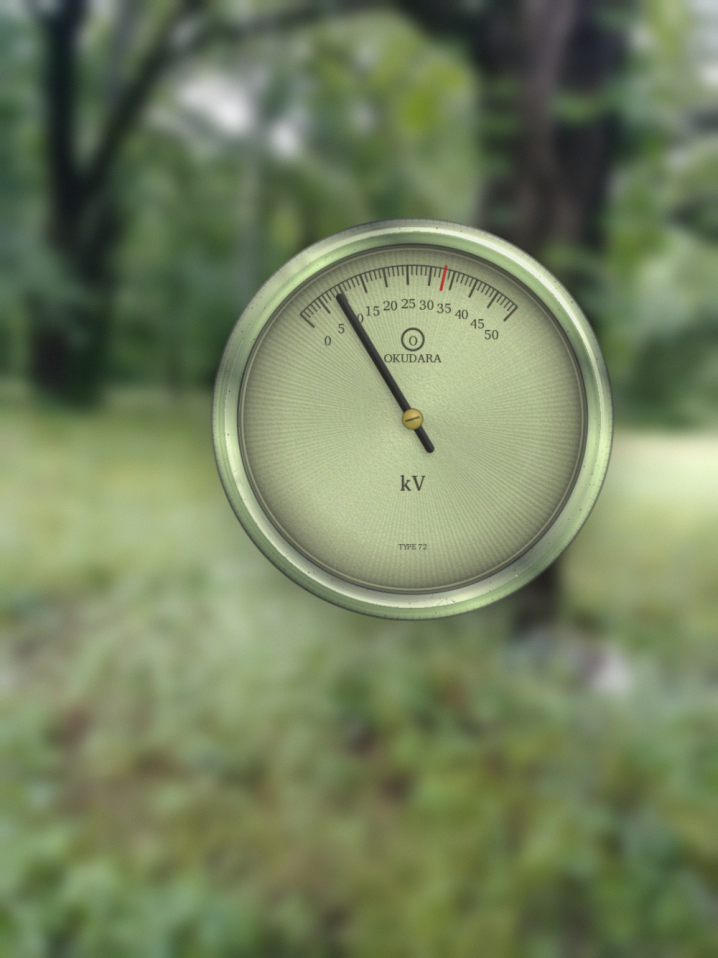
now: 9
